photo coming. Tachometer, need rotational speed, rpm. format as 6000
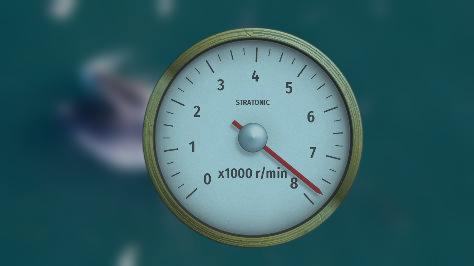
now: 7750
